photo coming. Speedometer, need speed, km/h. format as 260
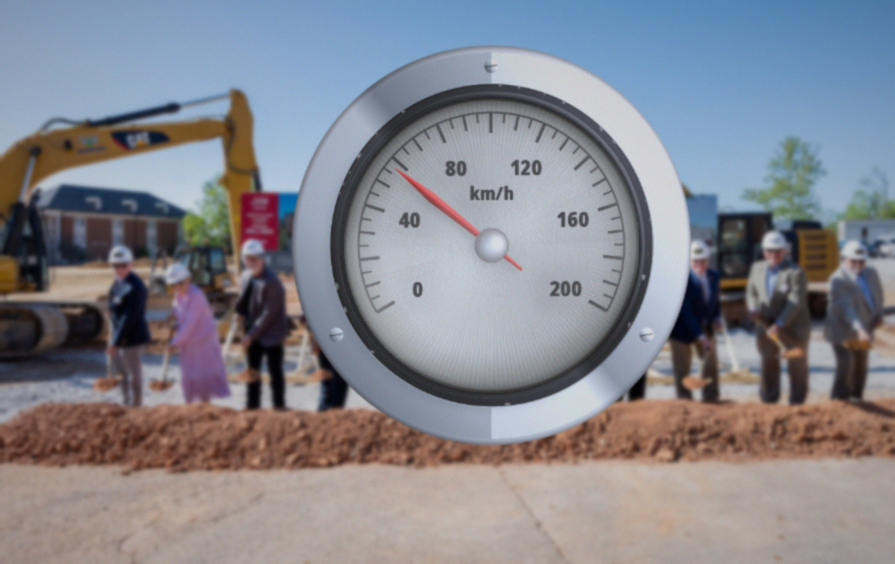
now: 57.5
